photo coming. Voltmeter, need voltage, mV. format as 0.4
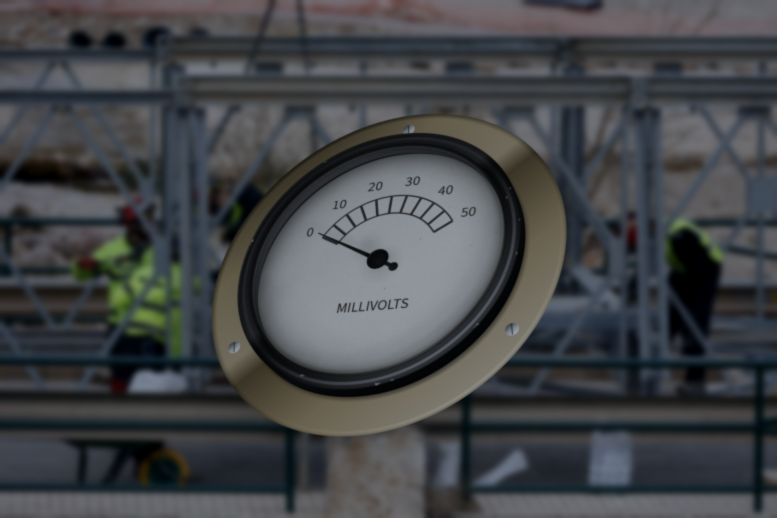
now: 0
